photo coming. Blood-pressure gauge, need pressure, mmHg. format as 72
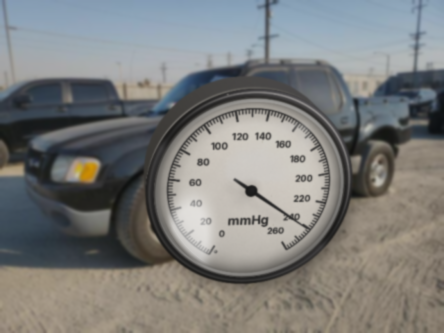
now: 240
